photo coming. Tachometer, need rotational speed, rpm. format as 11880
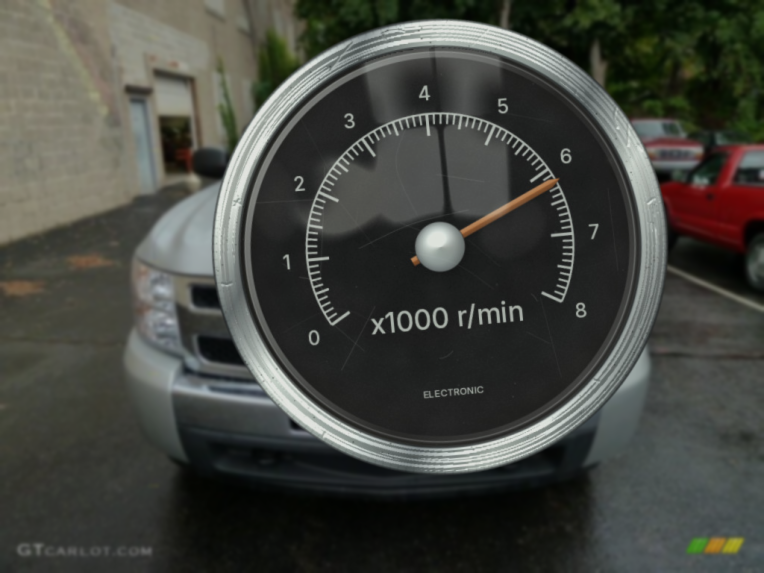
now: 6200
